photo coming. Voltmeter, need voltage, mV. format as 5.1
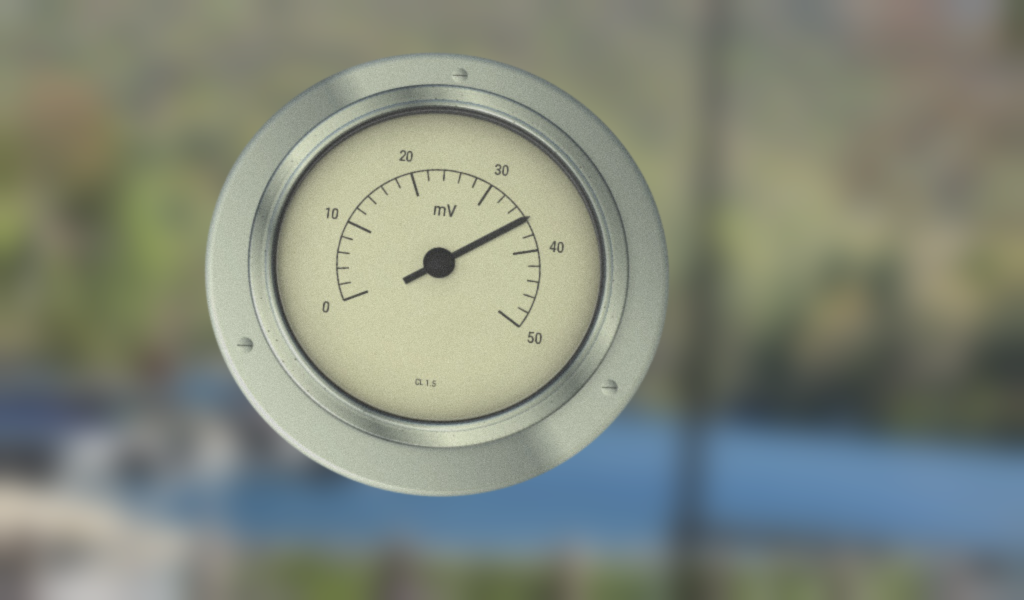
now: 36
